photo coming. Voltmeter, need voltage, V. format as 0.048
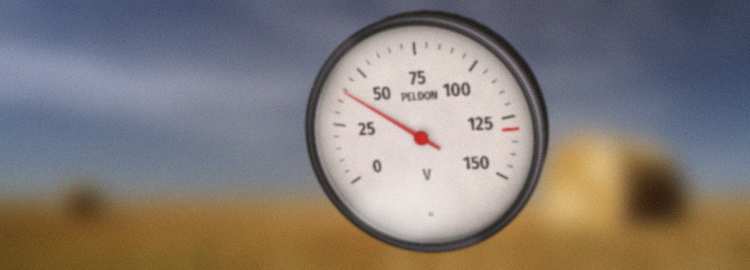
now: 40
